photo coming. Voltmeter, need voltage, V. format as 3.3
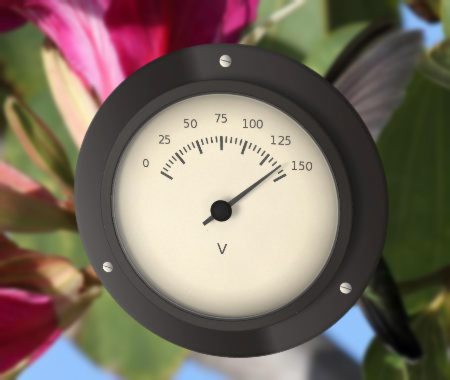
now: 140
